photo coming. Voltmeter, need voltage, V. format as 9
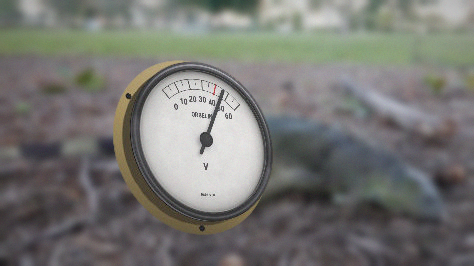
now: 45
